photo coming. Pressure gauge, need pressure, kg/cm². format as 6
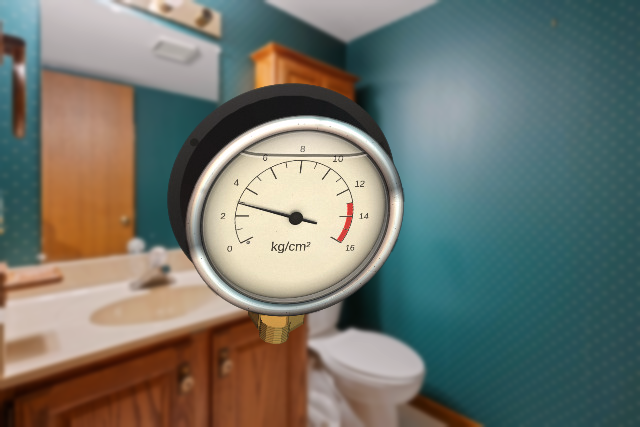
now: 3
